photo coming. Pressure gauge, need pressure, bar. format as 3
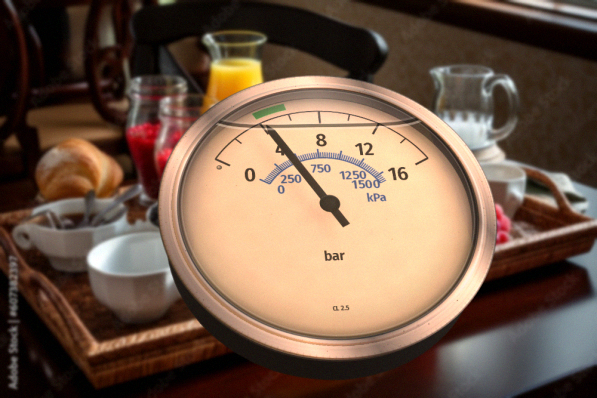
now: 4
